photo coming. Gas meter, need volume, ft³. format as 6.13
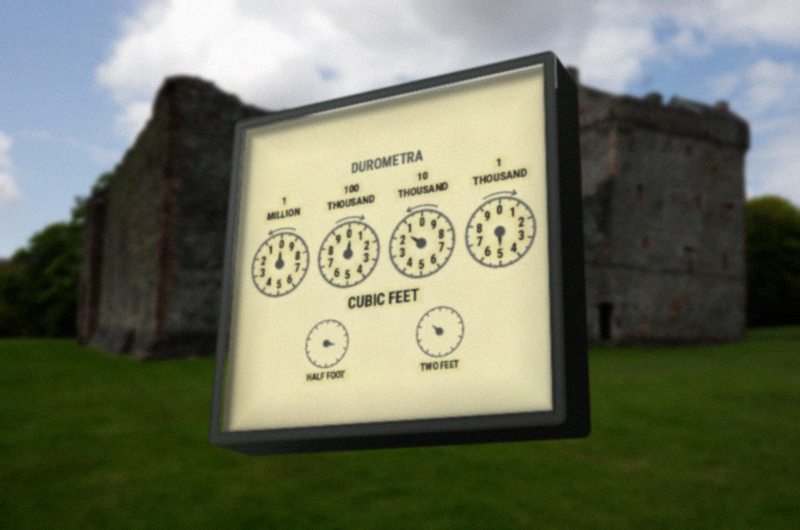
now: 1500
